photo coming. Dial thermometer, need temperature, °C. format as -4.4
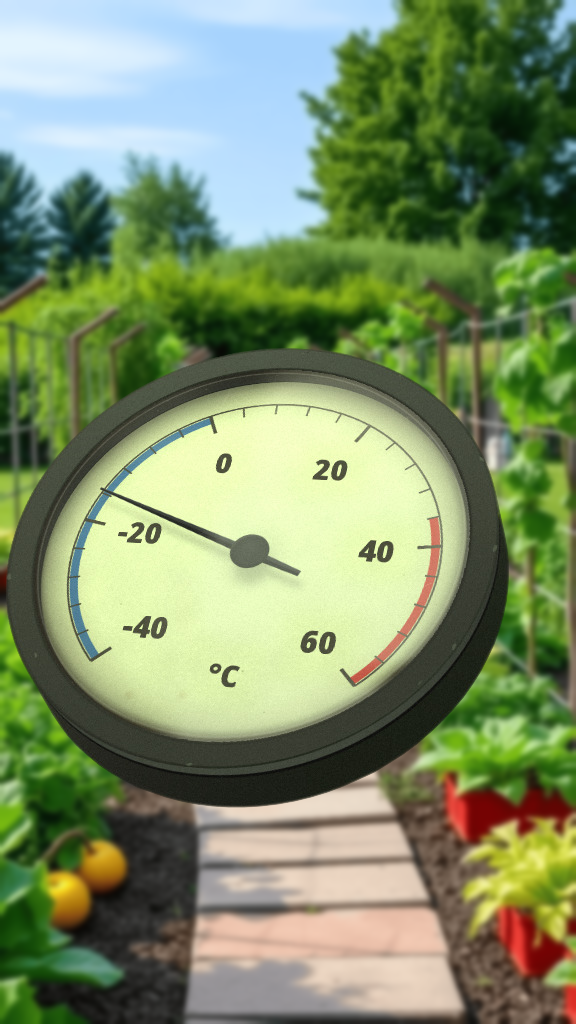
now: -16
